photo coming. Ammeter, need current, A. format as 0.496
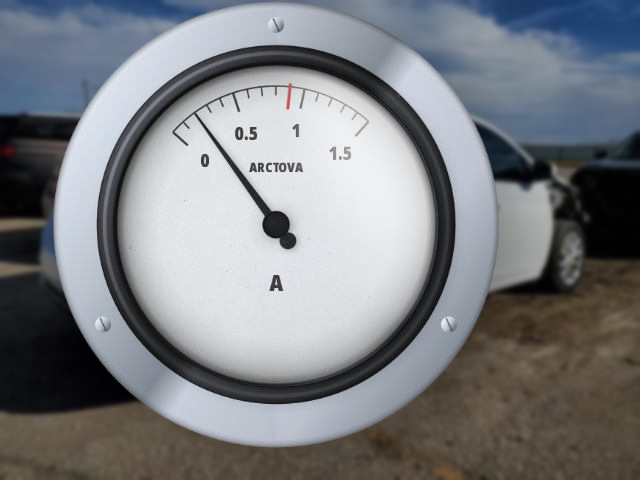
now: 0.2
